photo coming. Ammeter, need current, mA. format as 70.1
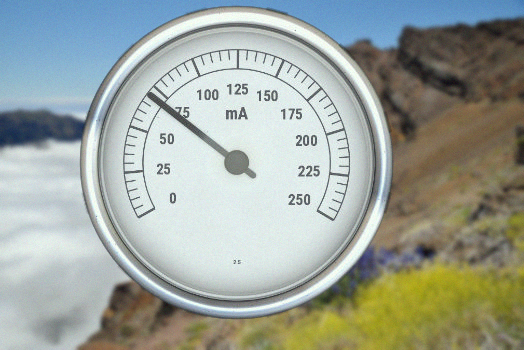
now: 70
